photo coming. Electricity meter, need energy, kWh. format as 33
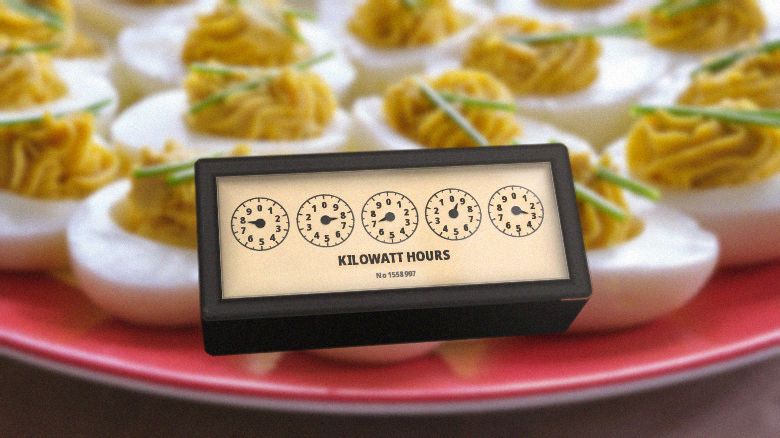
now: 77693
